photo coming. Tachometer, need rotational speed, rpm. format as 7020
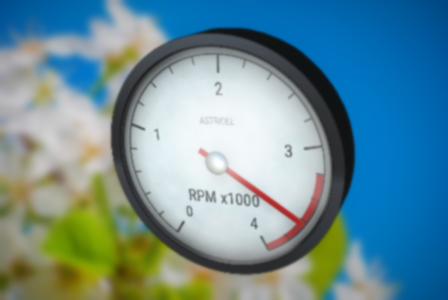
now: 3600
